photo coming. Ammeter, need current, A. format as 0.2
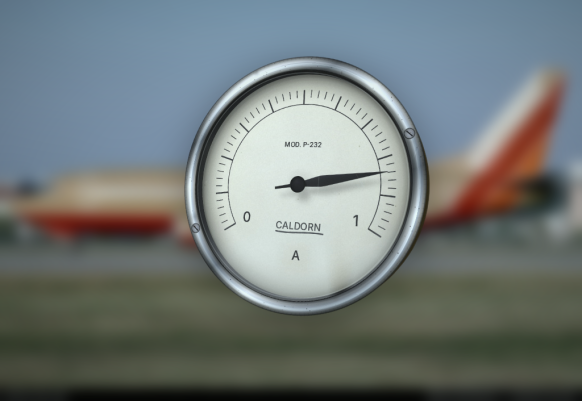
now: 0.84
